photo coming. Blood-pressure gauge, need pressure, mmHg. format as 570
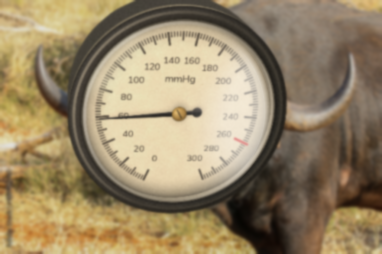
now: 60
